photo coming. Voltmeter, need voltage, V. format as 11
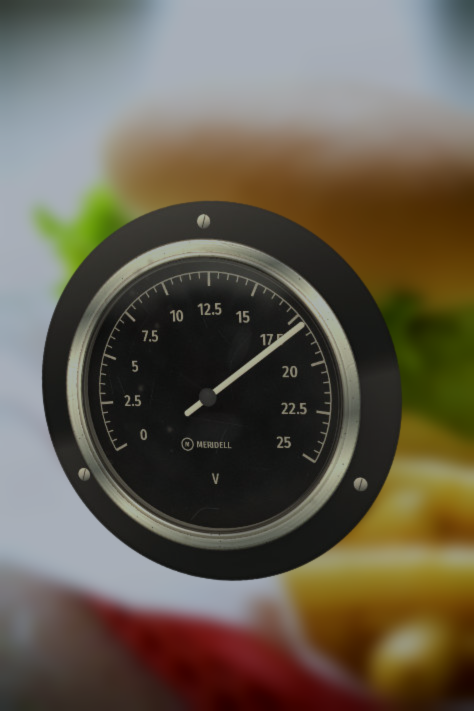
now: 18
